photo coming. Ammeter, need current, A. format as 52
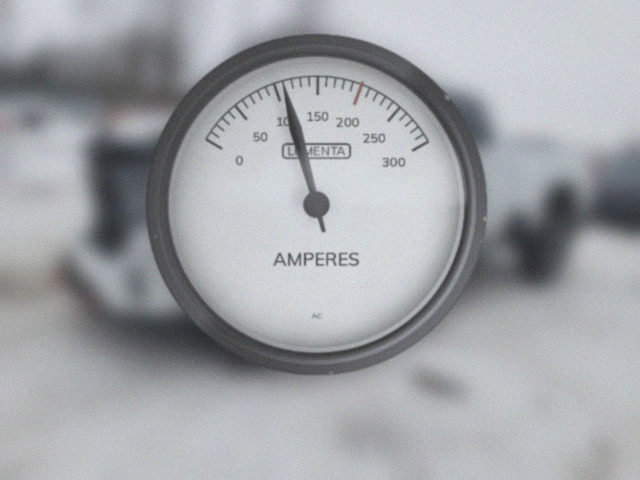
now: 110
